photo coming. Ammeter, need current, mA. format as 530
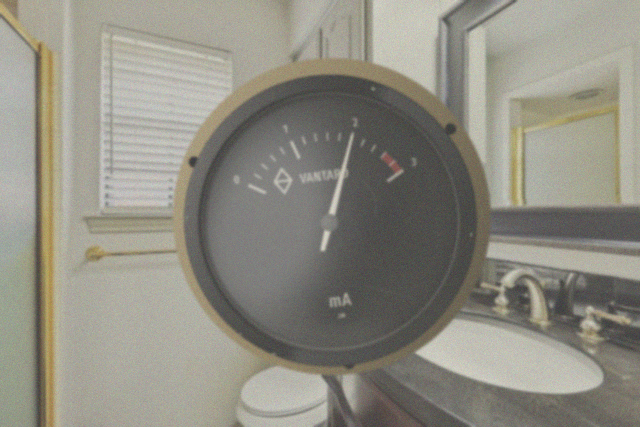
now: 2
